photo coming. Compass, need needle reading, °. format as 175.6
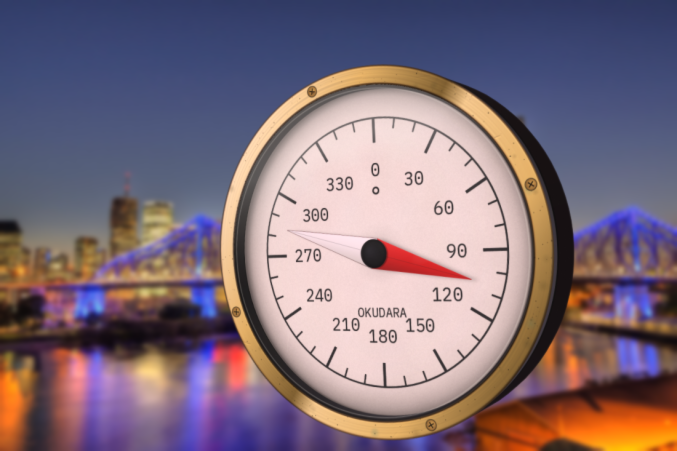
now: 105
